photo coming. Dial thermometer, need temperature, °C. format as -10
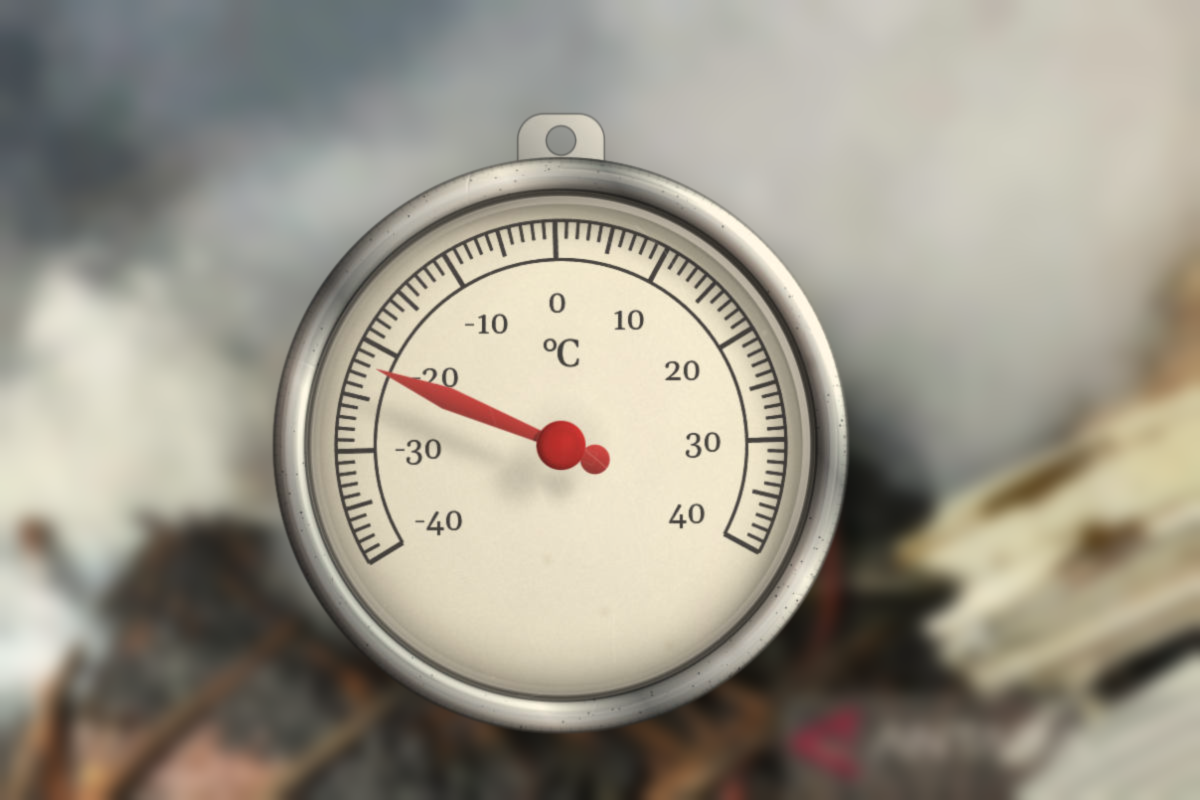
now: -22
